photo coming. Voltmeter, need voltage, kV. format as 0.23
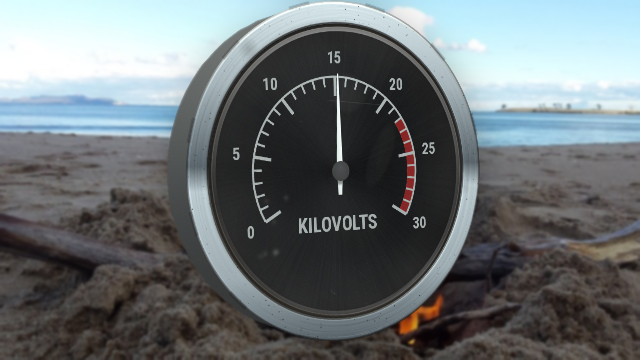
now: 15
